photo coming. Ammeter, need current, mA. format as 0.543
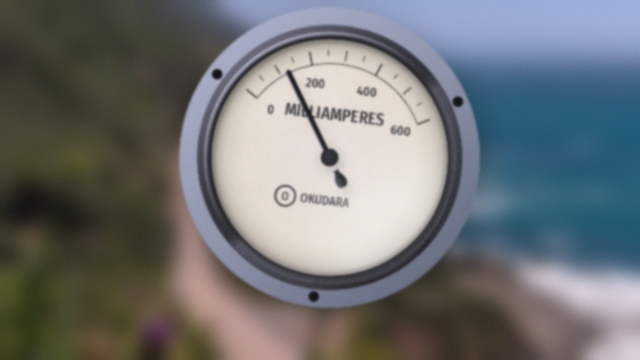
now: 125
